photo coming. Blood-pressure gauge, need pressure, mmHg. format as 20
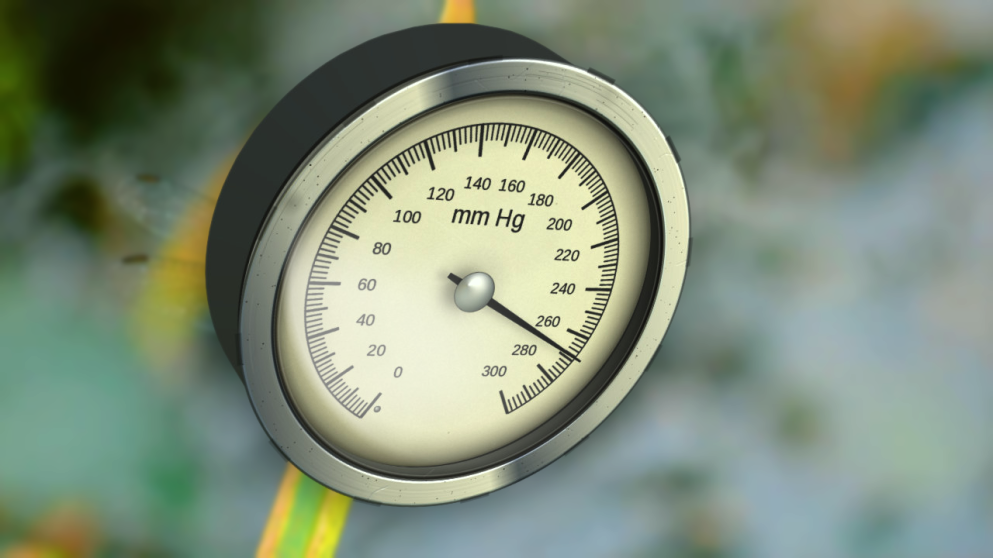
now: 268
